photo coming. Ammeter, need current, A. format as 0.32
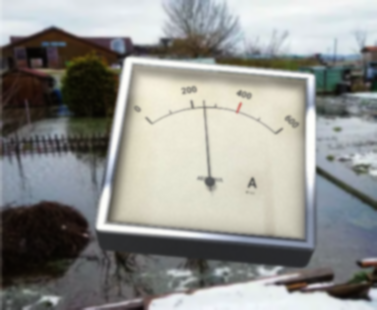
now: 250
